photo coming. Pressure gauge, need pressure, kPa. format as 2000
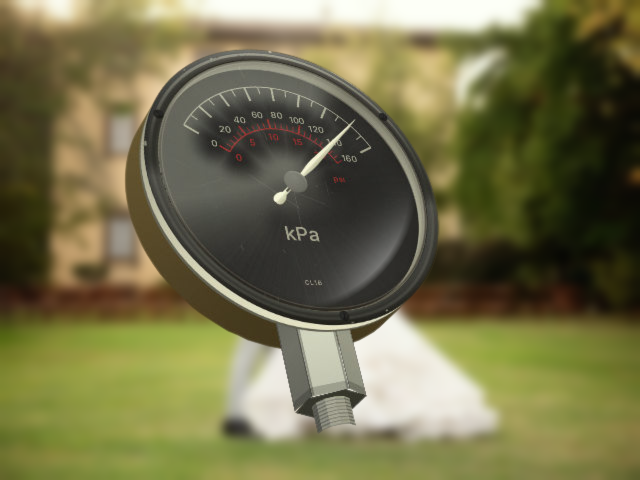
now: 140
